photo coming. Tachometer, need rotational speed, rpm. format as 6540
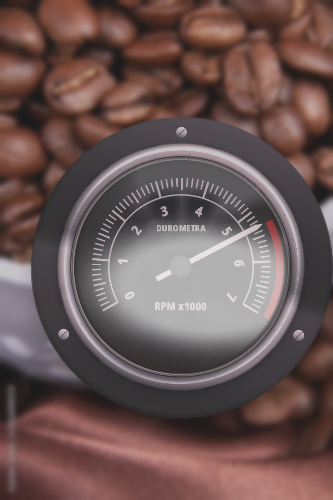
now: 5300
